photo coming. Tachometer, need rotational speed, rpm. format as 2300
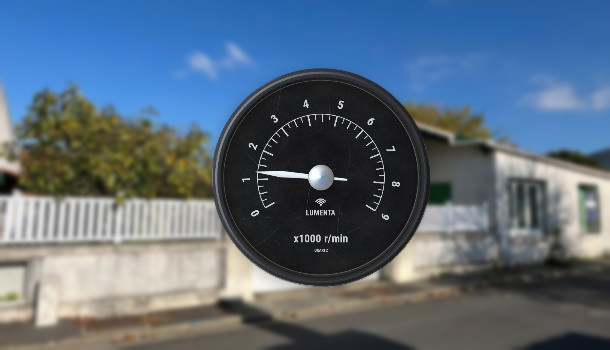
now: 1250
